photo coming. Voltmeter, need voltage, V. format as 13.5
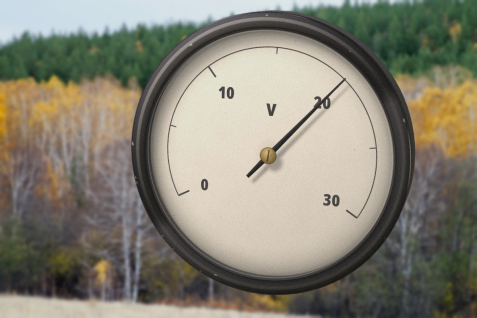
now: 20
